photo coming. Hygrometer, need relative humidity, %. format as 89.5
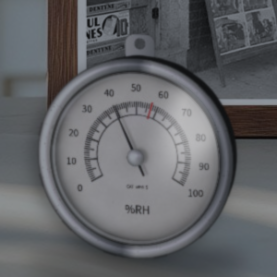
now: 40
